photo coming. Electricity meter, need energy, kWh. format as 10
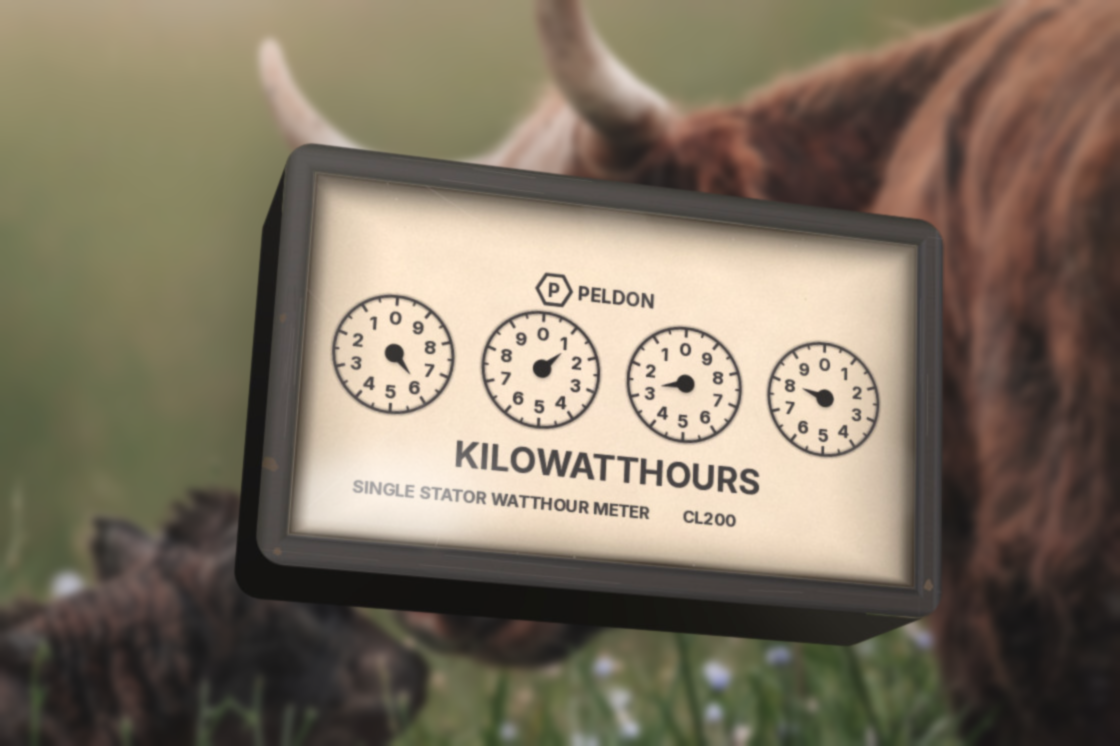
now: 6128
